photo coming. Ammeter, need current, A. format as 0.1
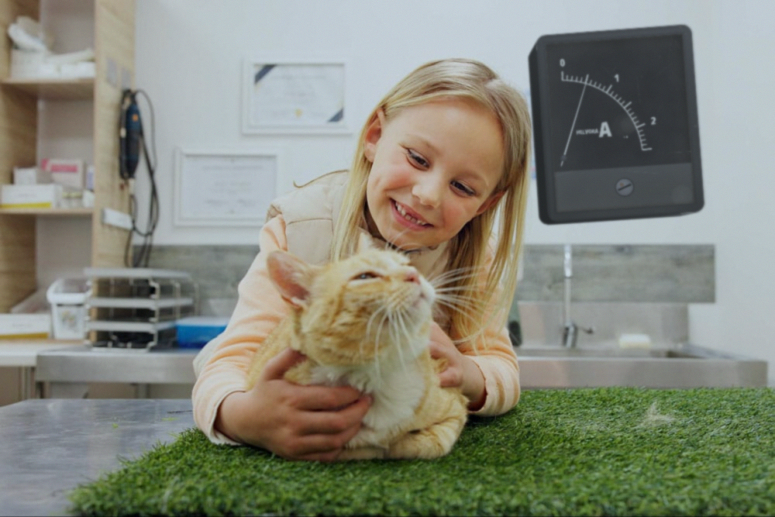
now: 0.5
